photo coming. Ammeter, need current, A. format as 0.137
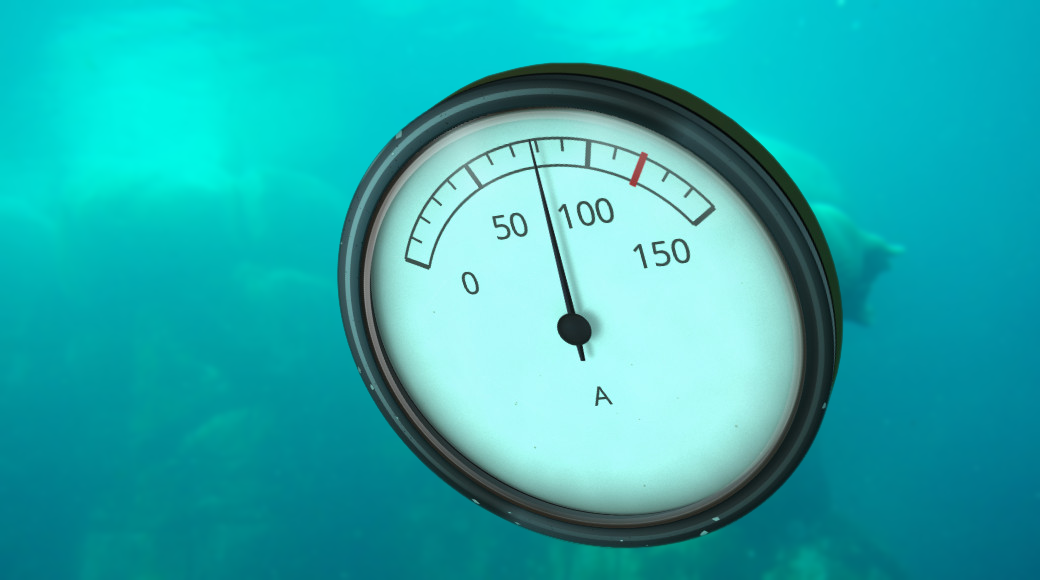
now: 80
